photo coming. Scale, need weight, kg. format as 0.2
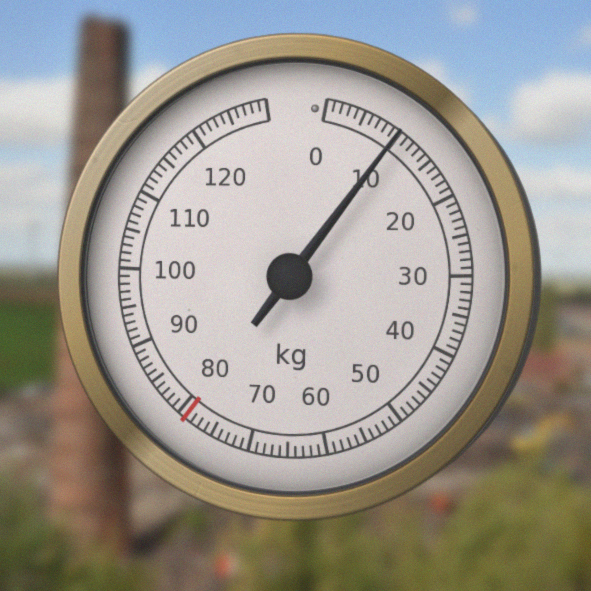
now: 10
